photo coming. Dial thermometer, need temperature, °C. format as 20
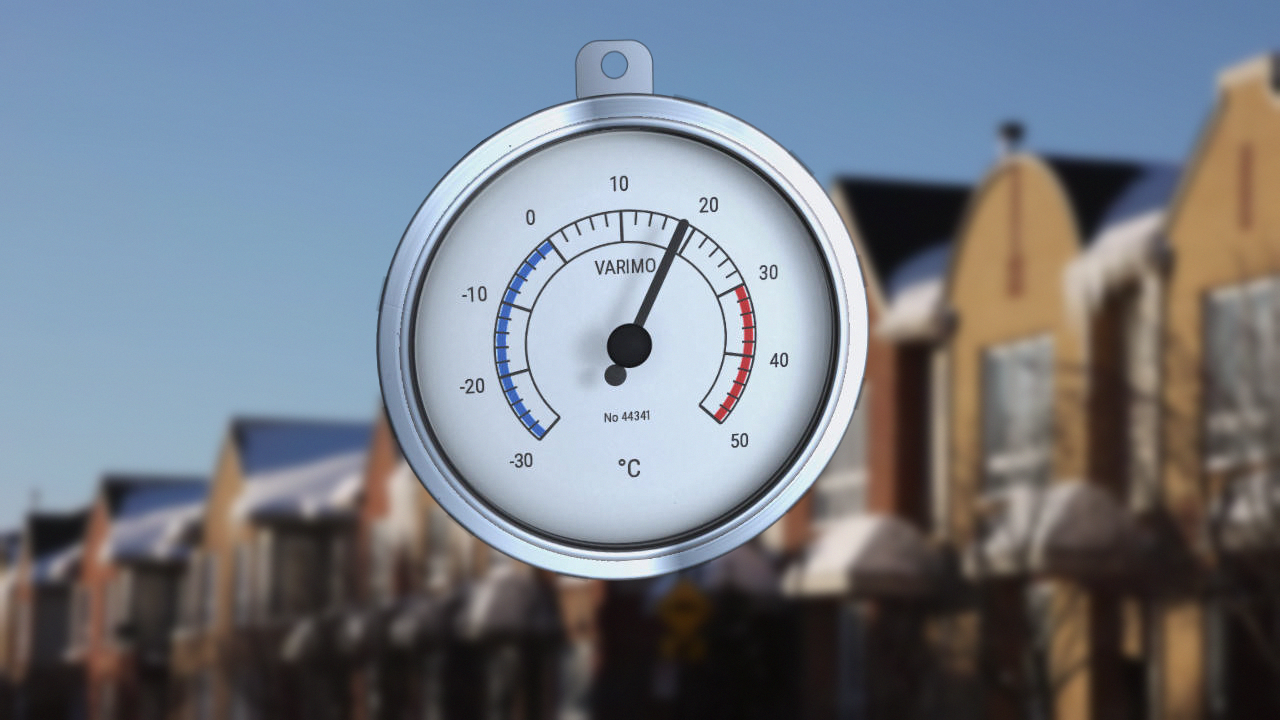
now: 18
